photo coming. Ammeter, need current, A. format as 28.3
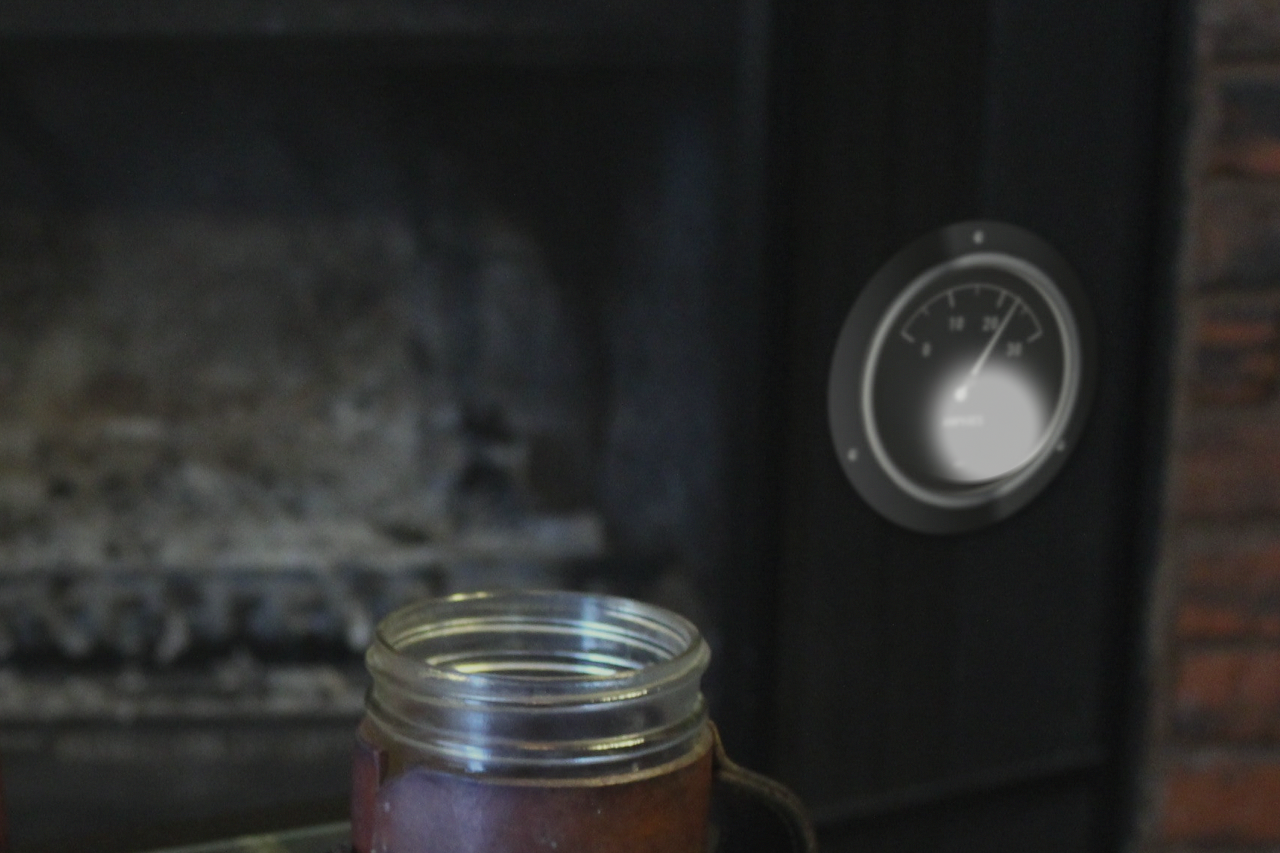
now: 22.5
